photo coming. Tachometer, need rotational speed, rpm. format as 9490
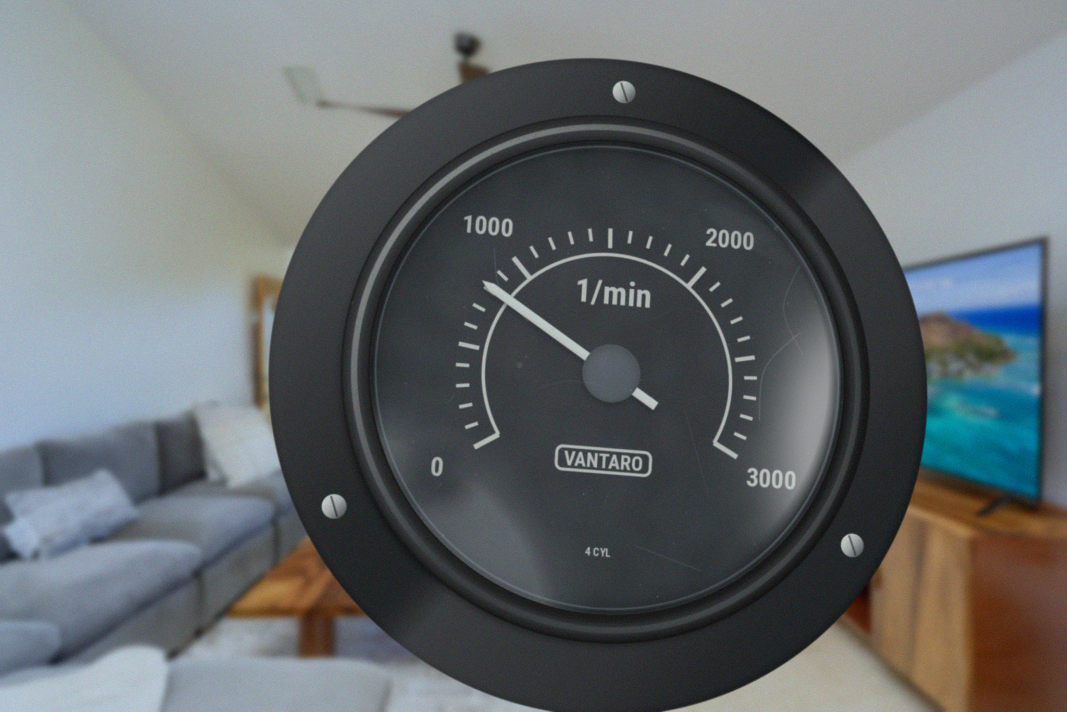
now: 800
